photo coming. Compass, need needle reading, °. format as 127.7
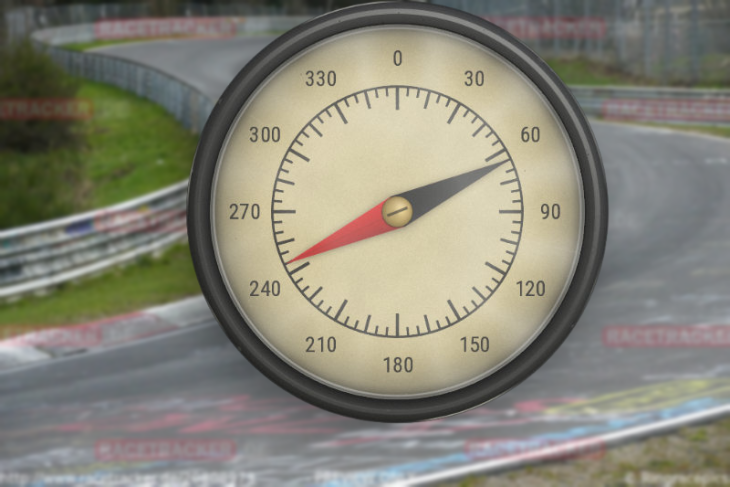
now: 245
